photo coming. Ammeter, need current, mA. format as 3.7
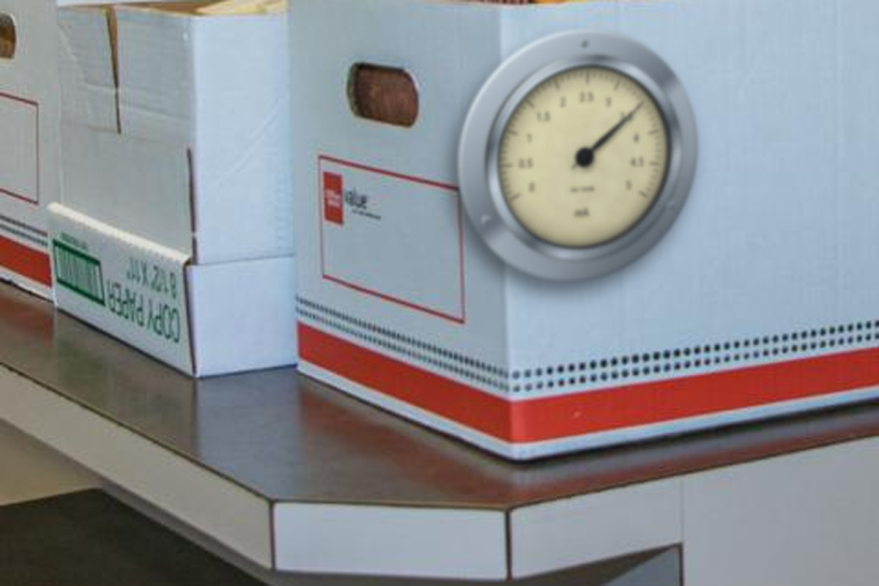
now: 3.5
